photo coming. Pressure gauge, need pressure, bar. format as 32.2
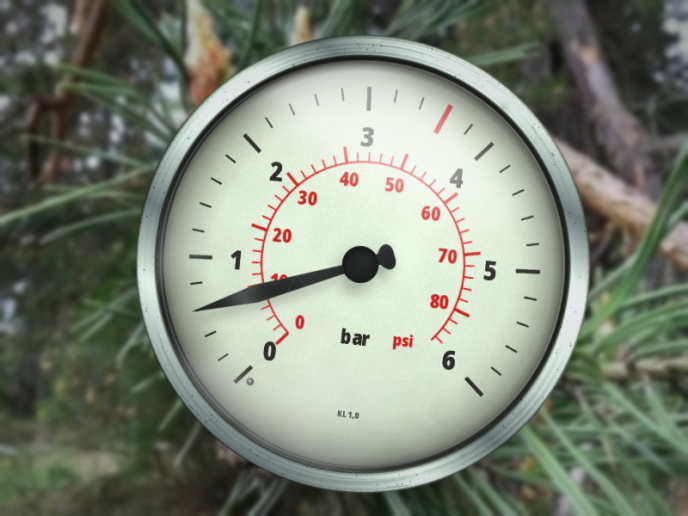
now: 0.6
